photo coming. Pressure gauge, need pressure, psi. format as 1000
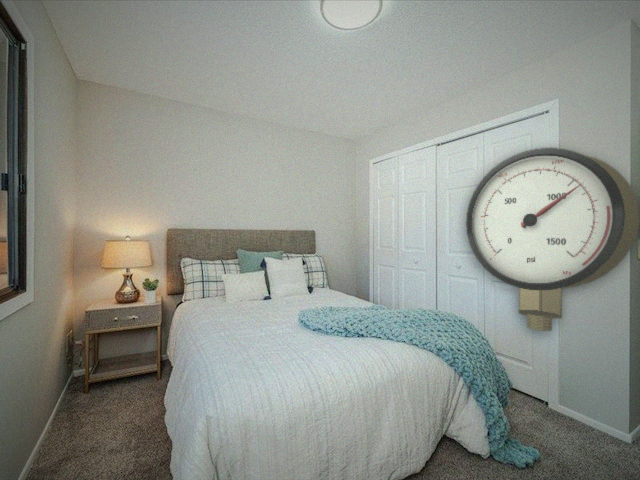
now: 1050
